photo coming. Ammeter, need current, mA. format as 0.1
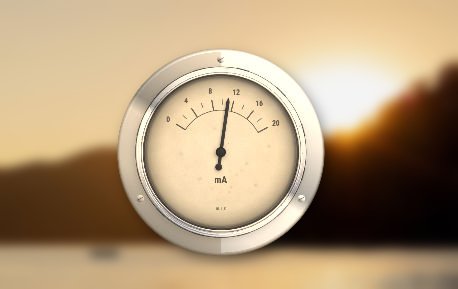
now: 11
